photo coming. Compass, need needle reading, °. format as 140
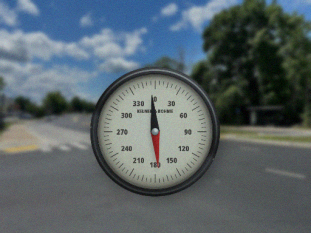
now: 175
